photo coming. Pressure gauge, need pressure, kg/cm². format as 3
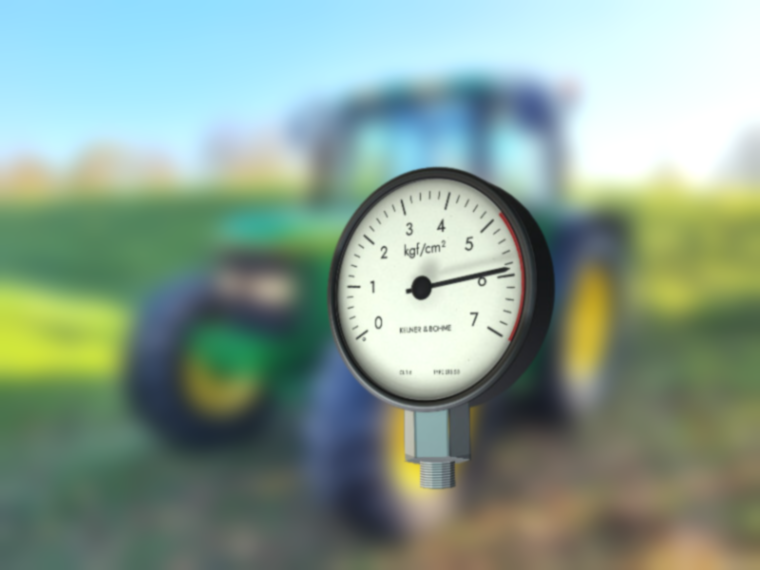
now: 5.9
